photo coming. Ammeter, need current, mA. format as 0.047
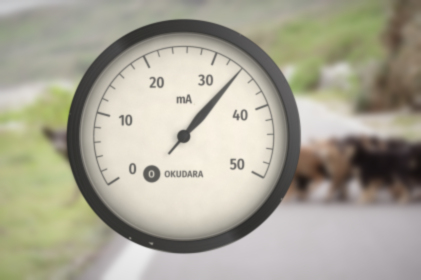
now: 34
